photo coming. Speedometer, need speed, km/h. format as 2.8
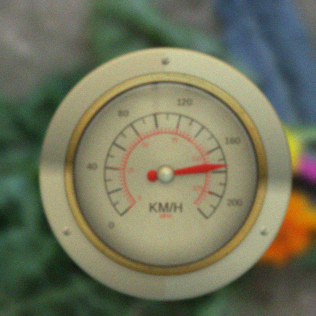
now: 175
